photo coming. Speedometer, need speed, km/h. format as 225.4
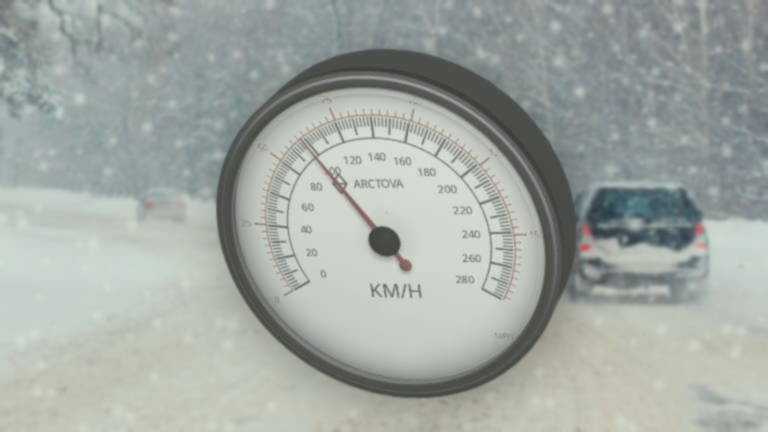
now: 100
